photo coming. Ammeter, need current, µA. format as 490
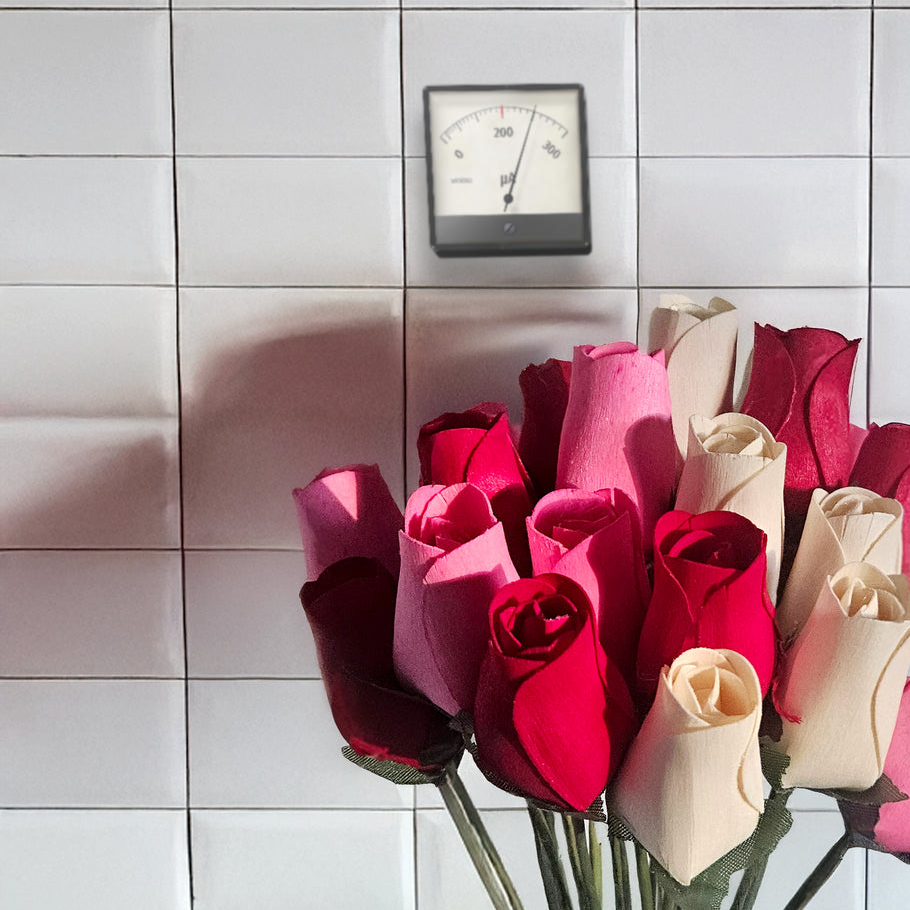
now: 250
